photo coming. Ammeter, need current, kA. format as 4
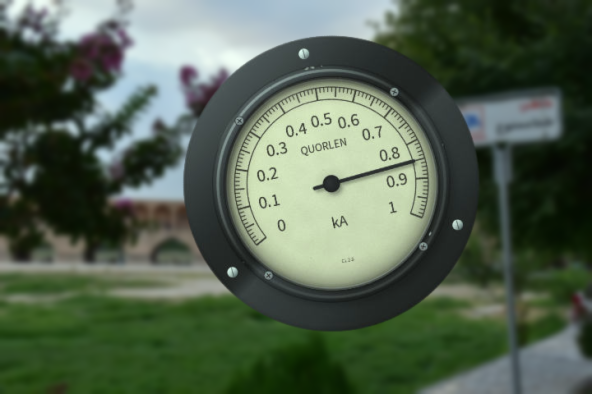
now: 0.85
